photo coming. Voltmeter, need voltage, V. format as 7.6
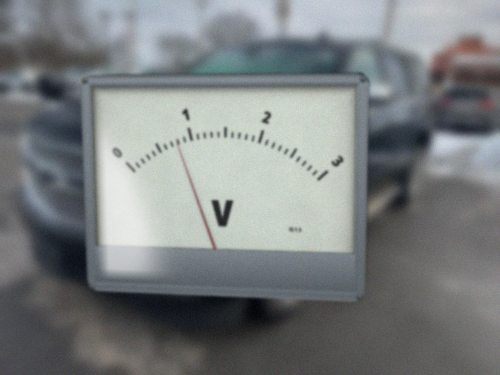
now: 0.8
